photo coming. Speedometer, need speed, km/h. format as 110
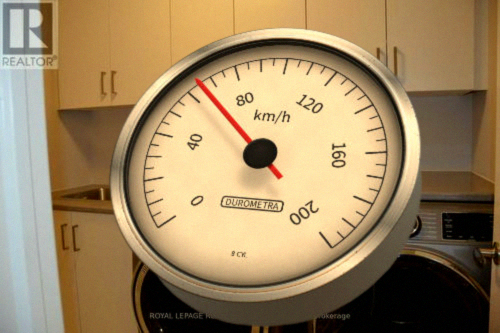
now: 65
